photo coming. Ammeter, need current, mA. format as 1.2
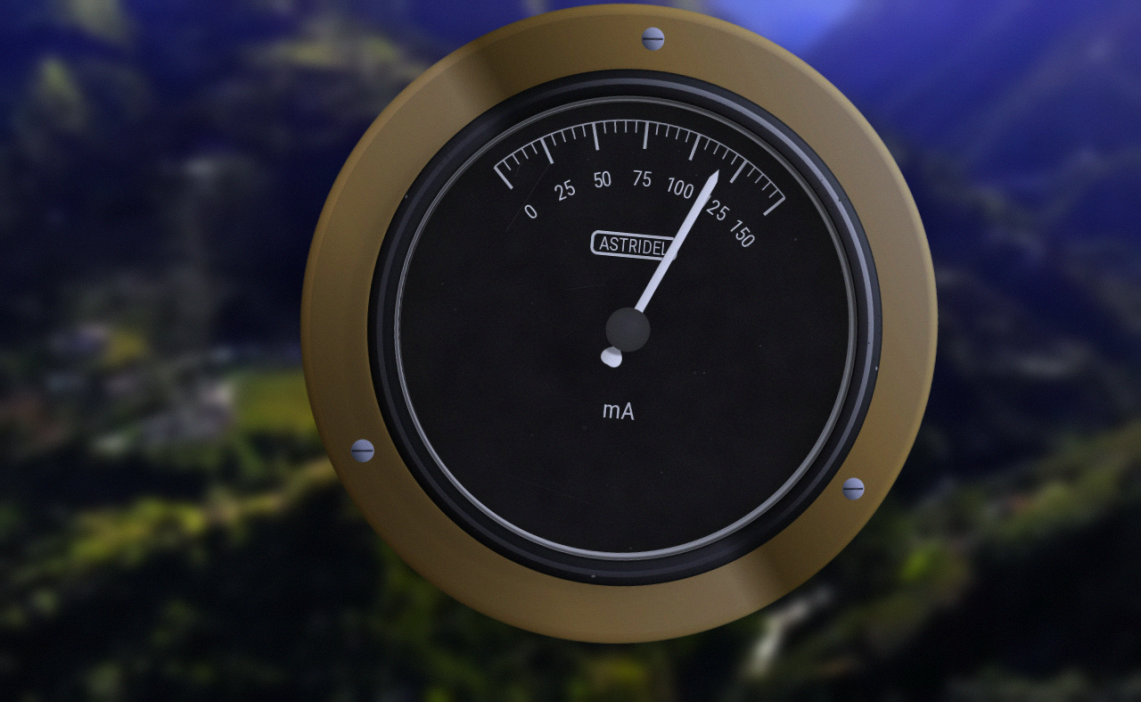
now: 115
